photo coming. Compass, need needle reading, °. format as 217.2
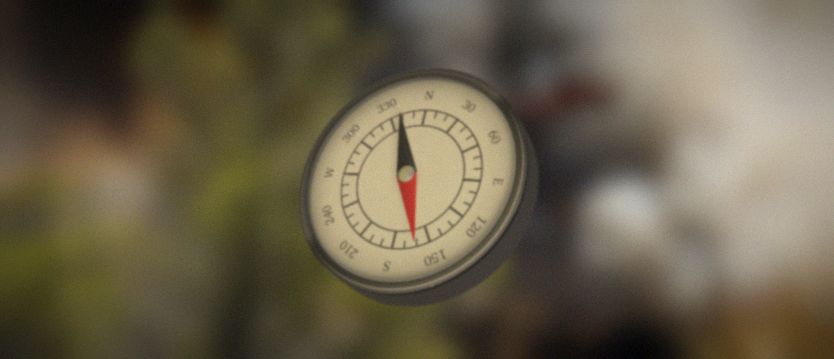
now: 160
